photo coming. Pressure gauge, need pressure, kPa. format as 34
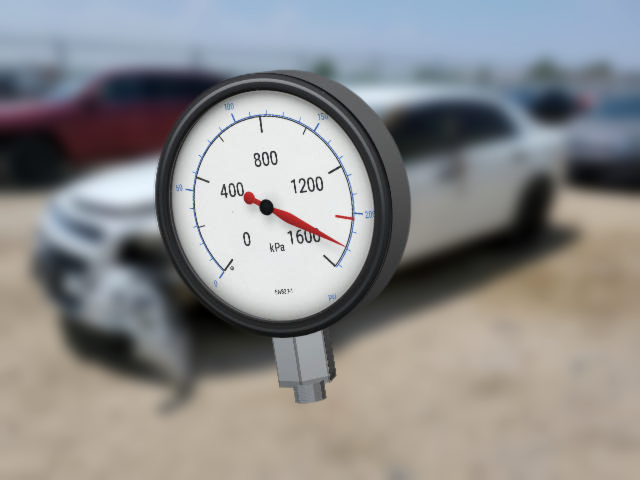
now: 1500
